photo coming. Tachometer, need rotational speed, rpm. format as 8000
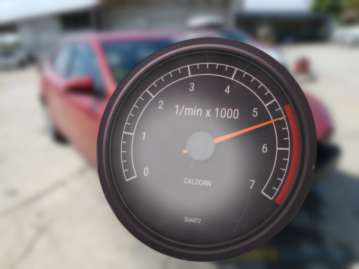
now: 5400
